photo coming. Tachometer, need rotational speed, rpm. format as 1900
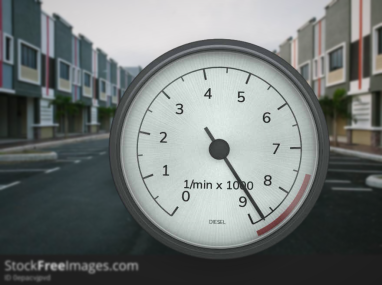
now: 8750
